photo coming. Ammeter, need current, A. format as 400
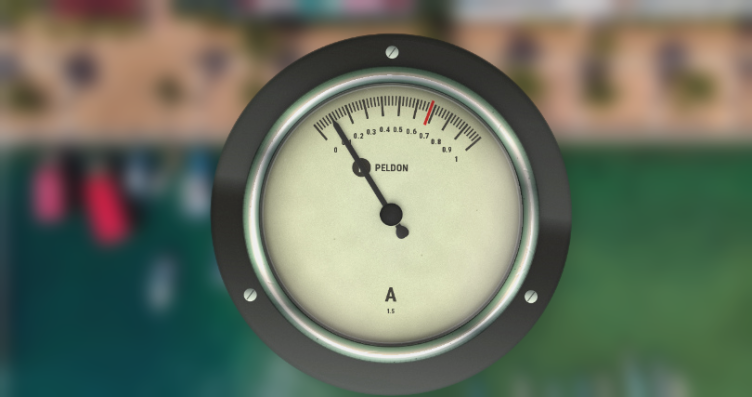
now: 0.1
